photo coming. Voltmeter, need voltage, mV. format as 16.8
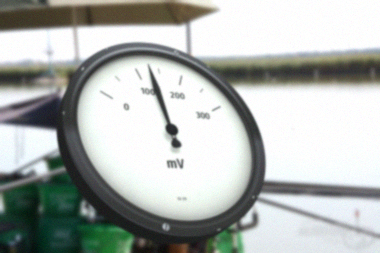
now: 125
